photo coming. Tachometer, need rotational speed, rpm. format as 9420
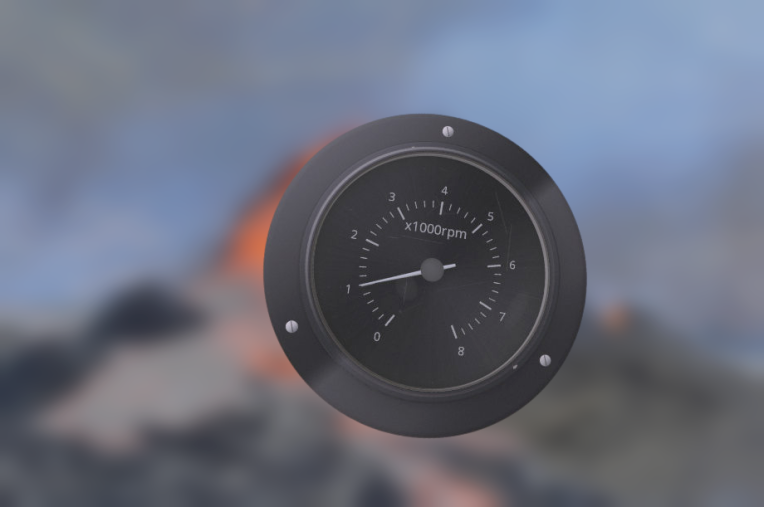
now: 1000
